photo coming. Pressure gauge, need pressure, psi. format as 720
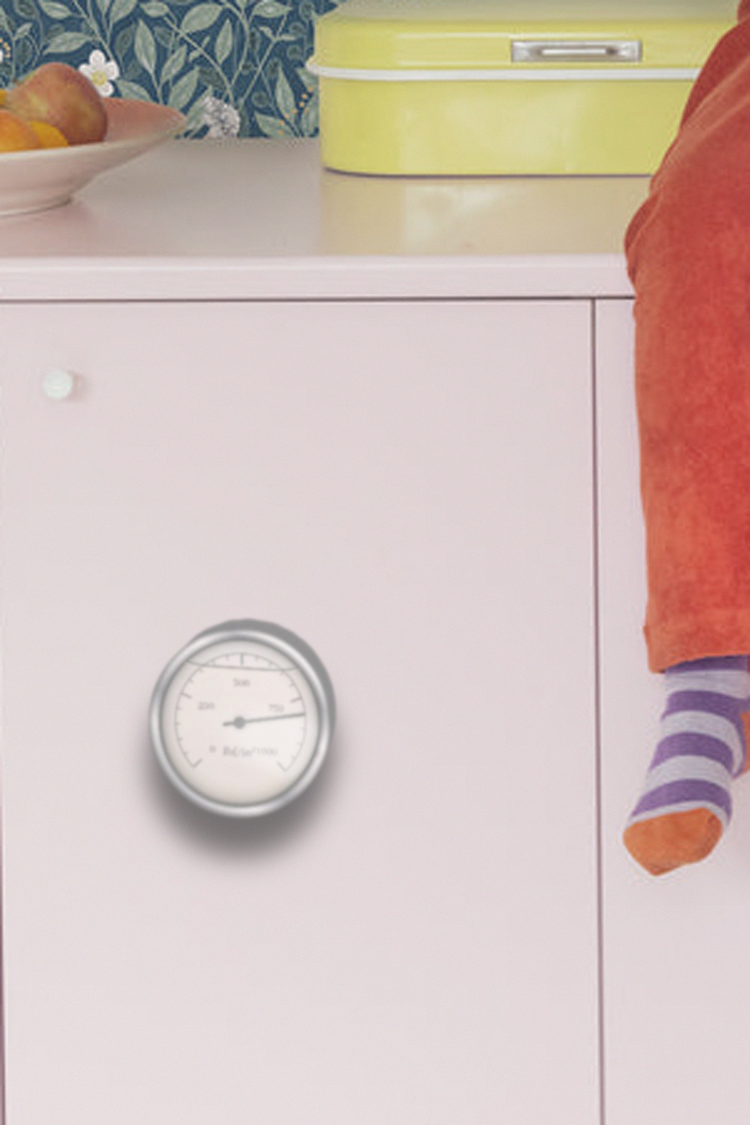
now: 800
